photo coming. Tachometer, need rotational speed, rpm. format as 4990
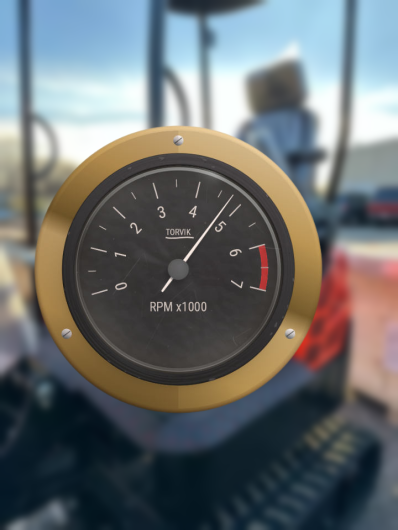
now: 4750
